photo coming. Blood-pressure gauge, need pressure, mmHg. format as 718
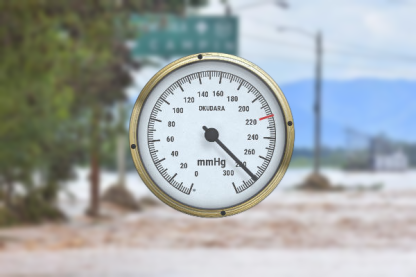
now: 280
